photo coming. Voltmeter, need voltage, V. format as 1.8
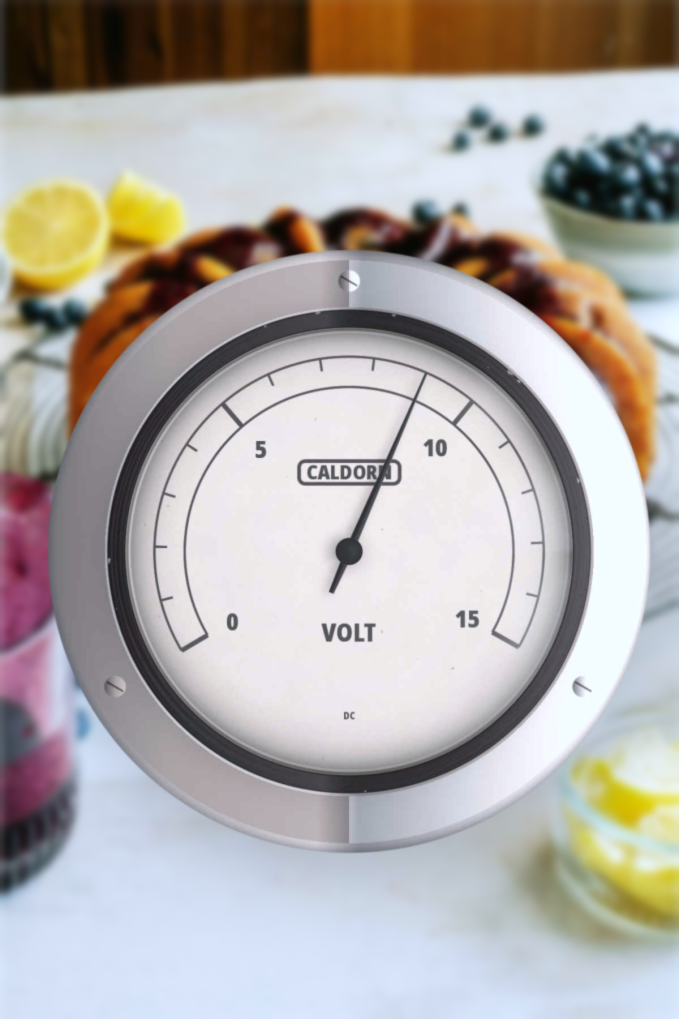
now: 9
